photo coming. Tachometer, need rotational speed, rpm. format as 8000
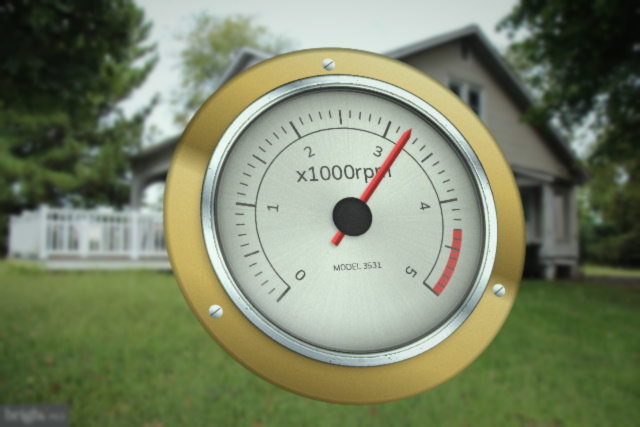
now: 3200
